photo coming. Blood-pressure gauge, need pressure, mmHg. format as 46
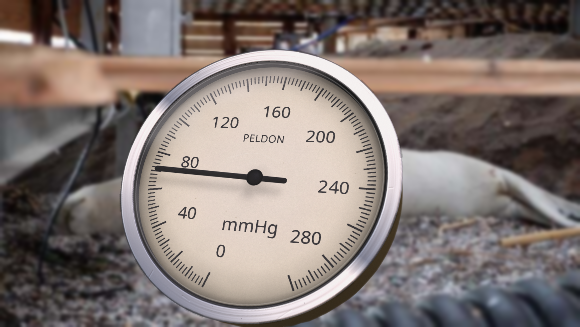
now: 70
